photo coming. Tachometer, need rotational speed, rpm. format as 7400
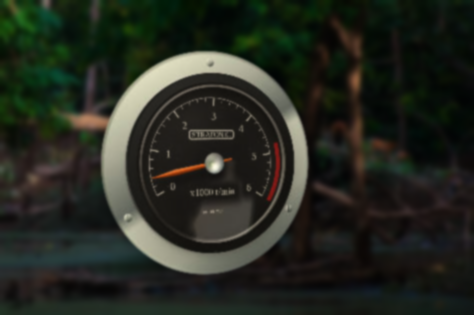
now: 400
